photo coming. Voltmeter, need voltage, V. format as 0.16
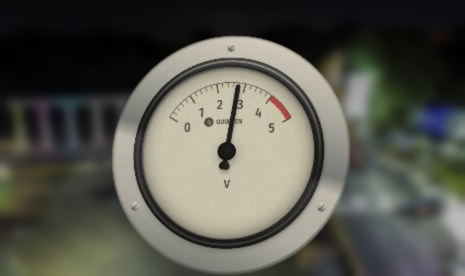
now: 2.8
